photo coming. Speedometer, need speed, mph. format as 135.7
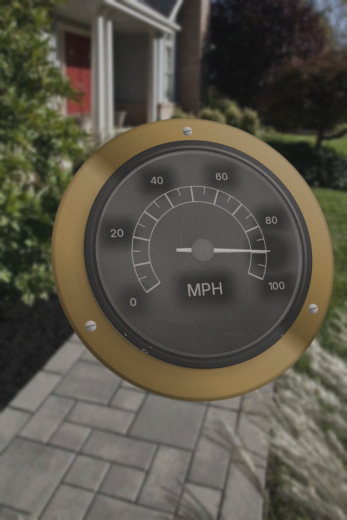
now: 90
